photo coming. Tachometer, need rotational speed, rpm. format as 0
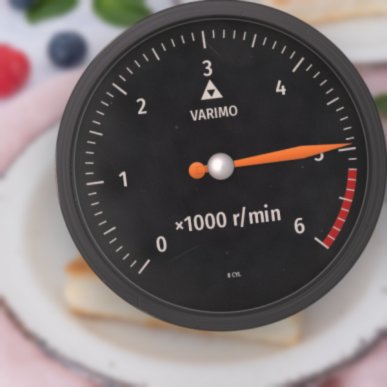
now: 4950
